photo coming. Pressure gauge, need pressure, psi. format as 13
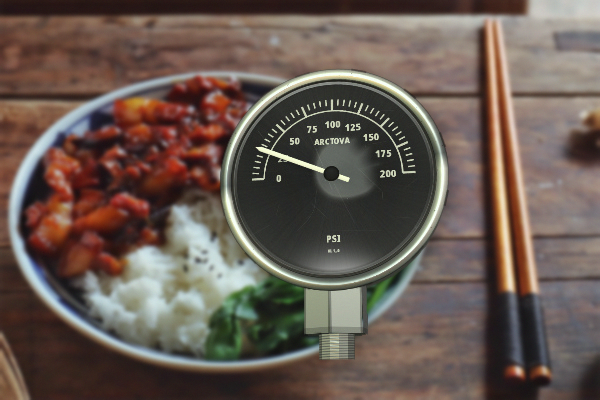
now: 25
